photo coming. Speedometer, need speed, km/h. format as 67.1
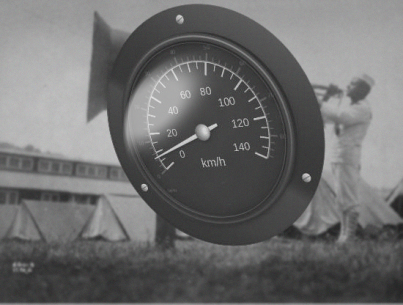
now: 7.5
